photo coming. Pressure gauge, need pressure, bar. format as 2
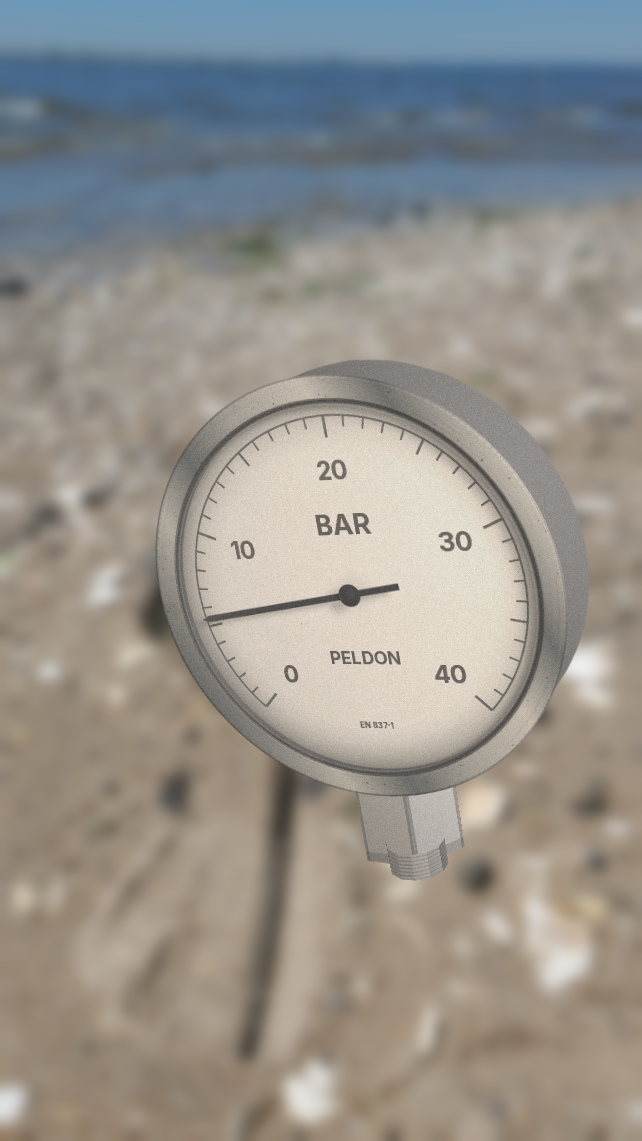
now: 5.5
